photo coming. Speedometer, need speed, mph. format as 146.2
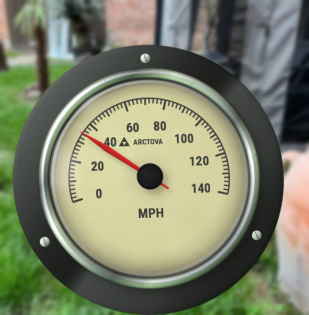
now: 34
